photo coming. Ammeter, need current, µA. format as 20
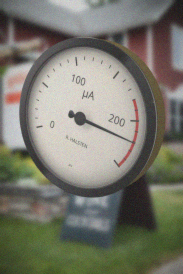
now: 220
